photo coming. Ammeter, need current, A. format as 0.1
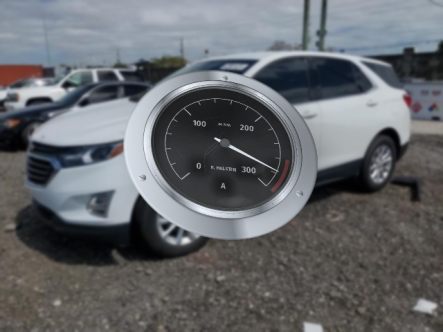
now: 280
